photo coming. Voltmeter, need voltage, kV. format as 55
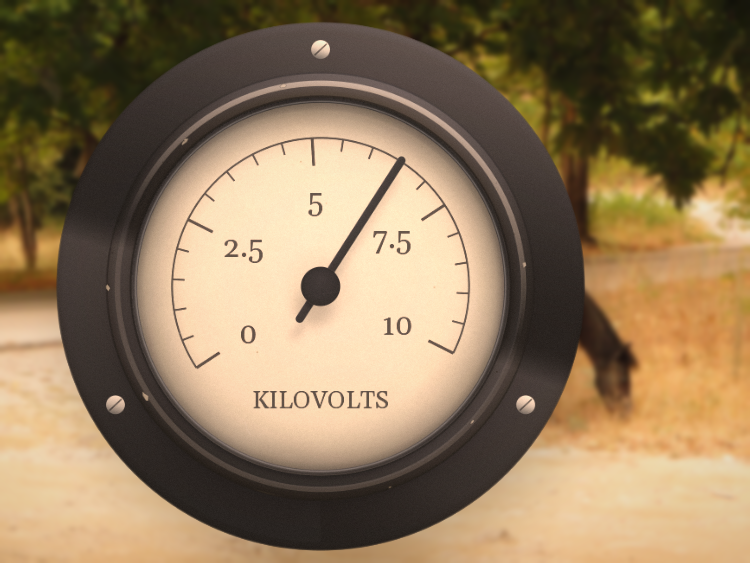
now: 6.5
